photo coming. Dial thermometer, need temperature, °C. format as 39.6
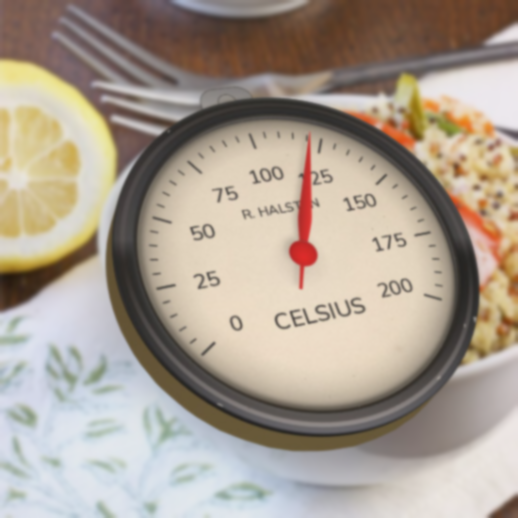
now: 120
